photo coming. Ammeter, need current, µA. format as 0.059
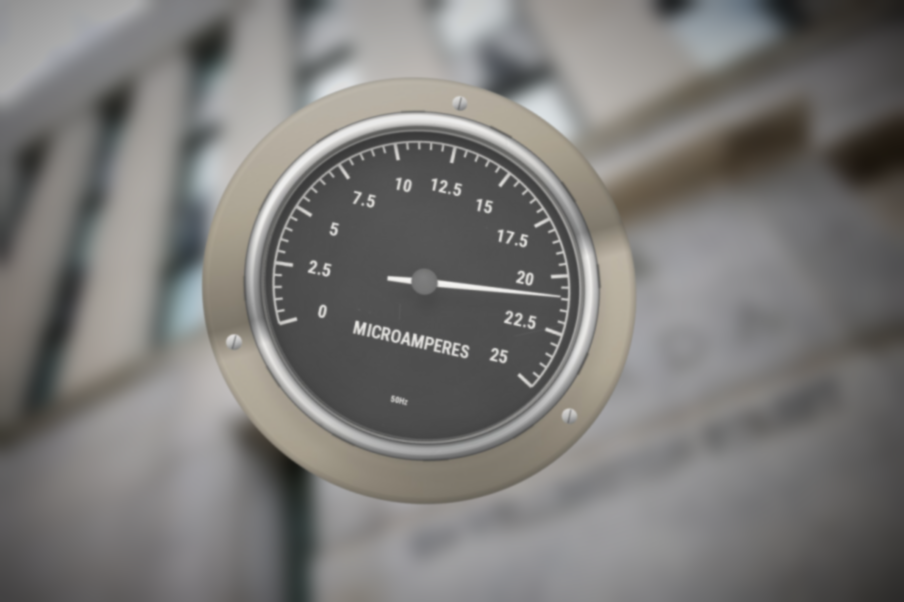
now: 21
